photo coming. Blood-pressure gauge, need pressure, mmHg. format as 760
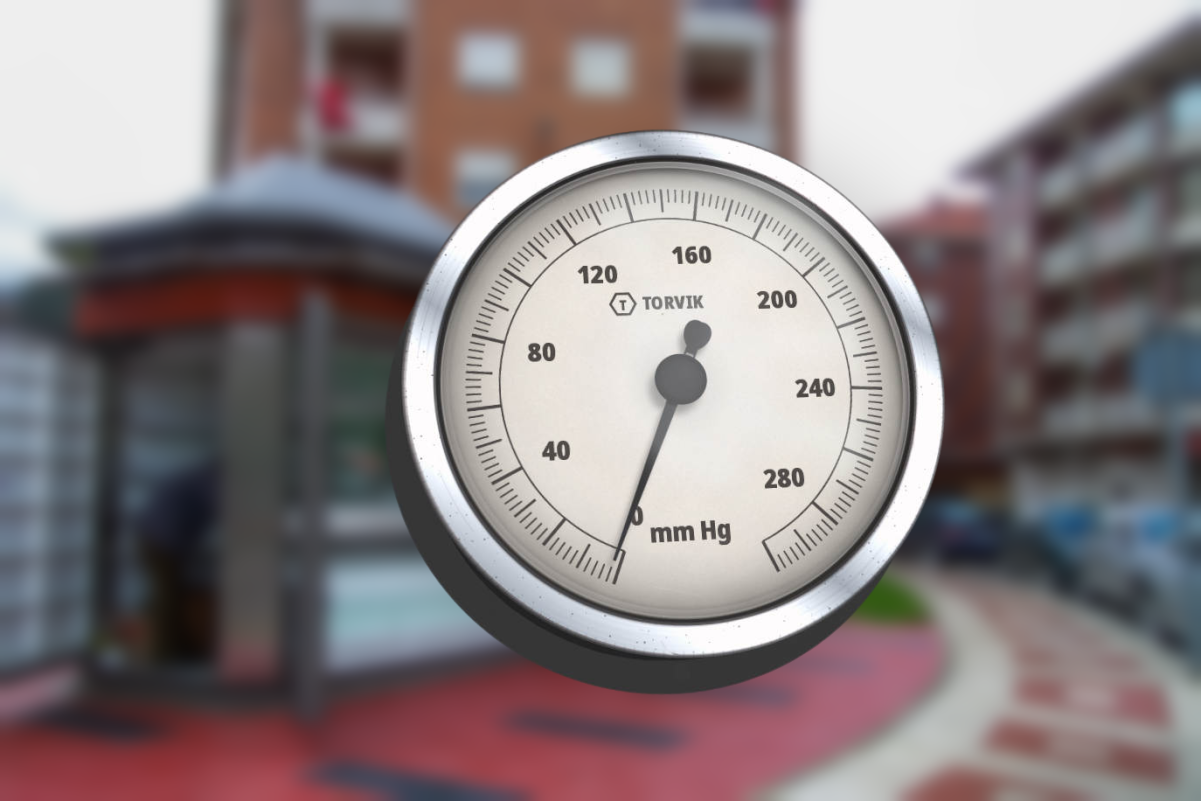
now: 2
